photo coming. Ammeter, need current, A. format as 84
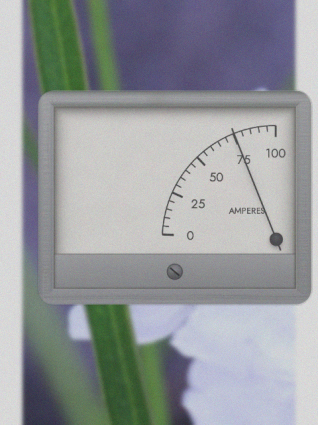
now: 75
